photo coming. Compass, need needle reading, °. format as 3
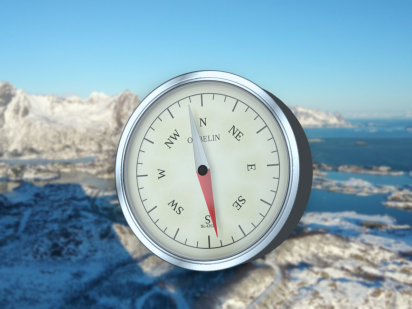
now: 170
